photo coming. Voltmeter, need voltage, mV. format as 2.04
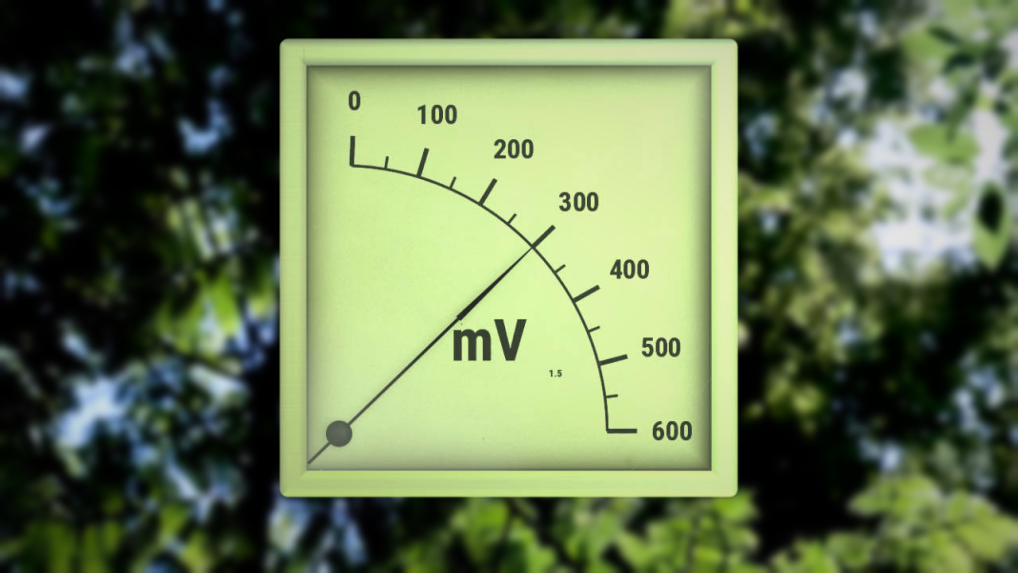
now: 300
